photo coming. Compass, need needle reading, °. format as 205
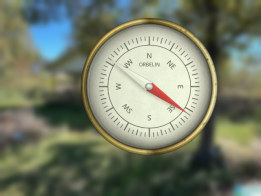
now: 125
